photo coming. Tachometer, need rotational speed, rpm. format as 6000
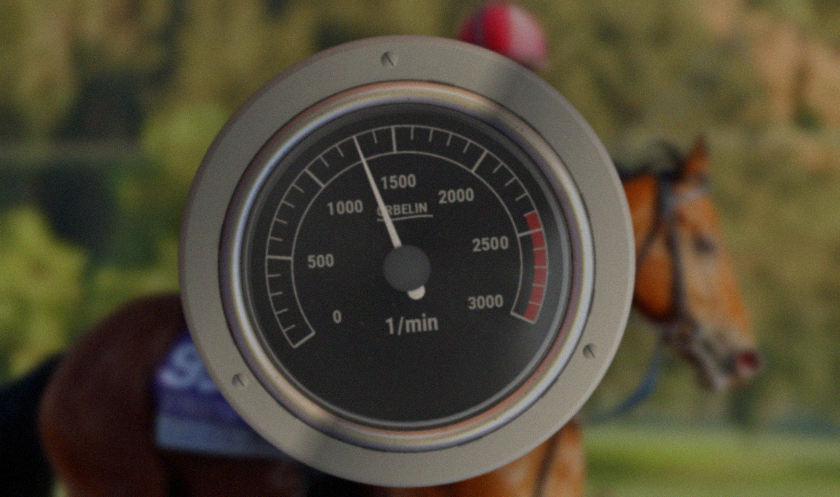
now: 1300
